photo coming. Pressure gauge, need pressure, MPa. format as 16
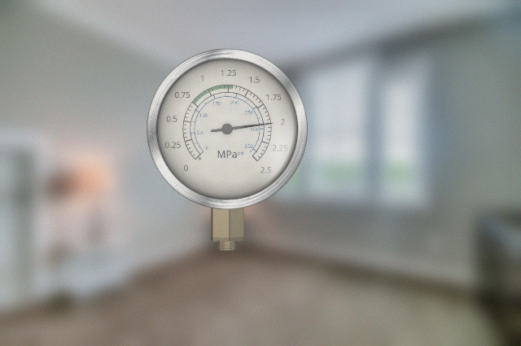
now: 2
